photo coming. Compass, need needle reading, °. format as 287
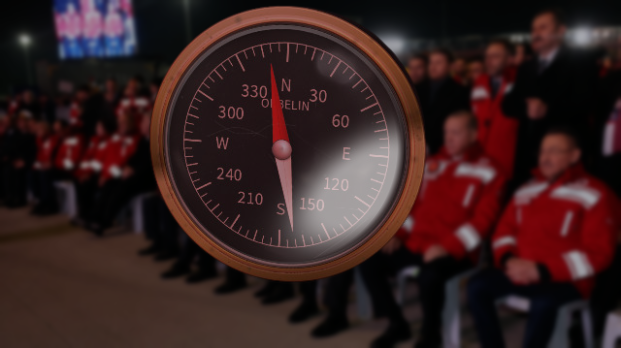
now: 350
